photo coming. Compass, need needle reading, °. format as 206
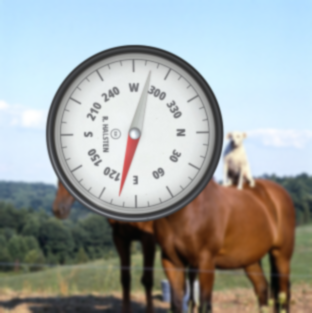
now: 105
